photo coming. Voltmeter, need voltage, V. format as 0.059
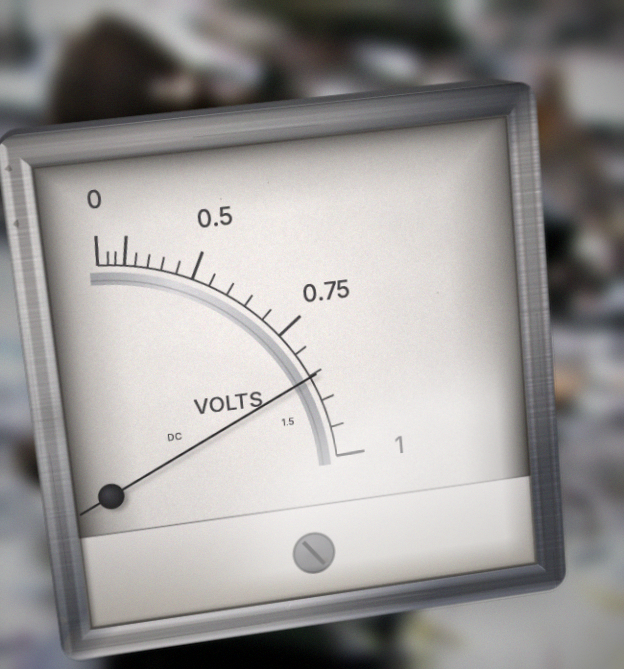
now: 0.85
